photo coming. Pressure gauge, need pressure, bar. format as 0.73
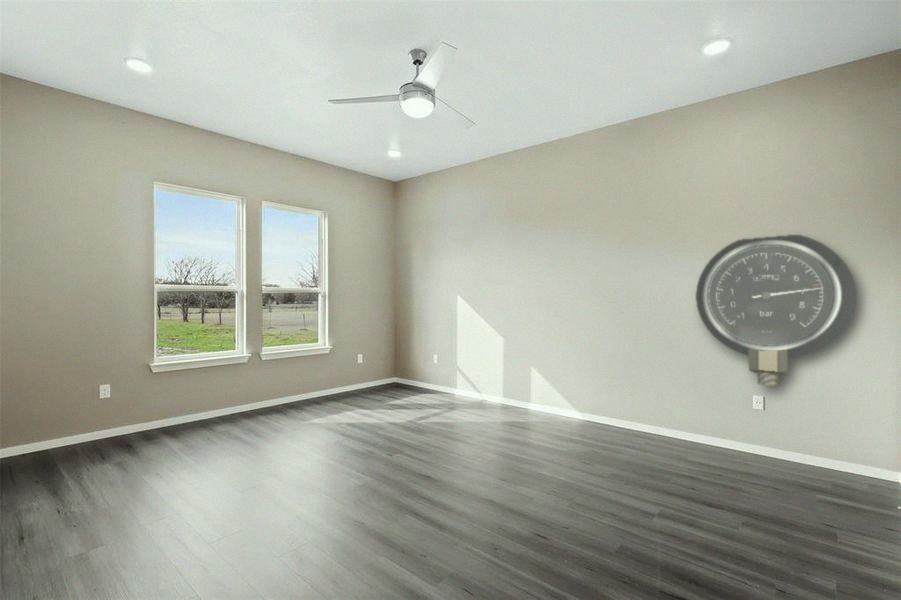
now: 7
